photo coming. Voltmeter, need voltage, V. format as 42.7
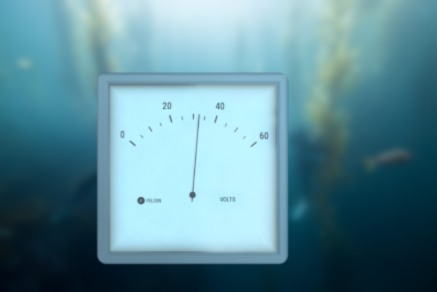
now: 32.5
